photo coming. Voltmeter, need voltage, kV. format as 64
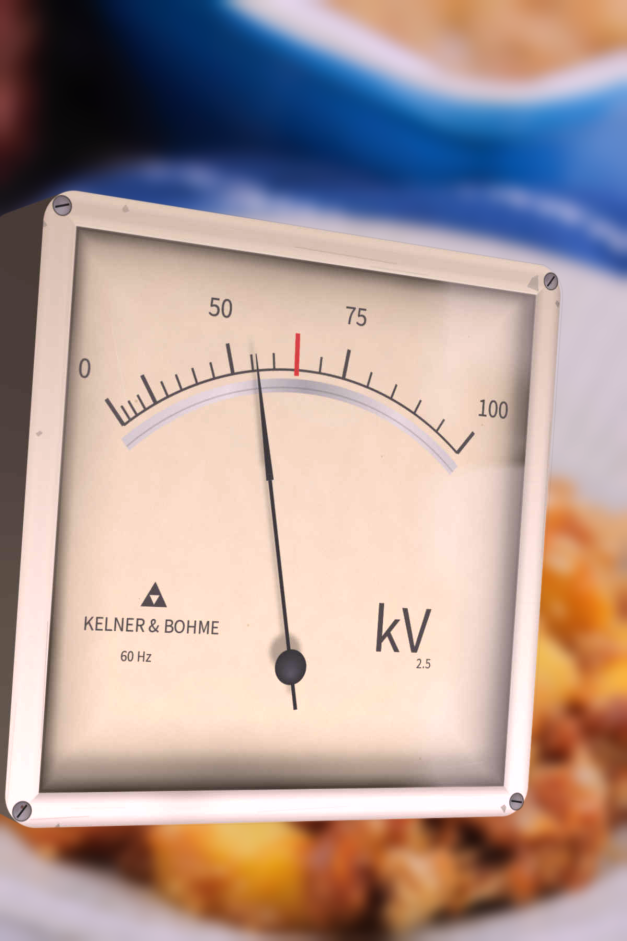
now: 55
